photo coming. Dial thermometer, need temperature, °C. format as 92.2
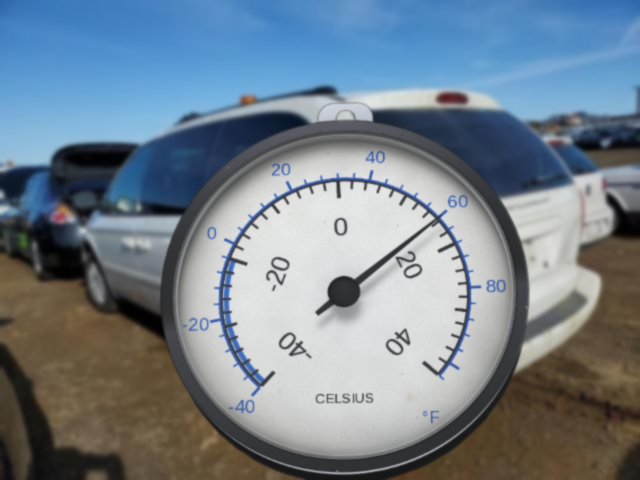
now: 16
